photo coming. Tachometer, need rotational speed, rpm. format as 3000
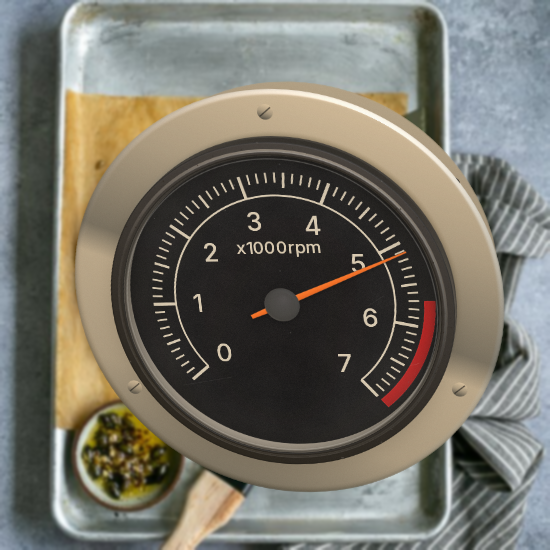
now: 5100
